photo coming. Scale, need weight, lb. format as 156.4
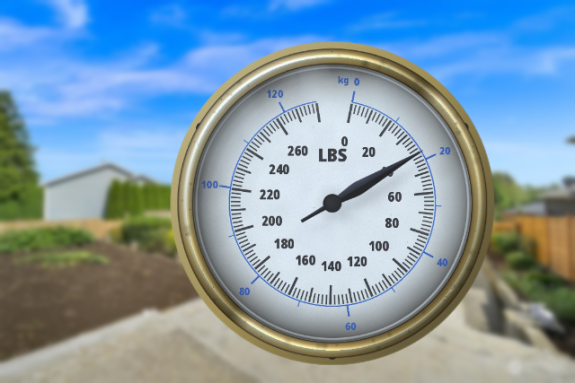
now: 40
